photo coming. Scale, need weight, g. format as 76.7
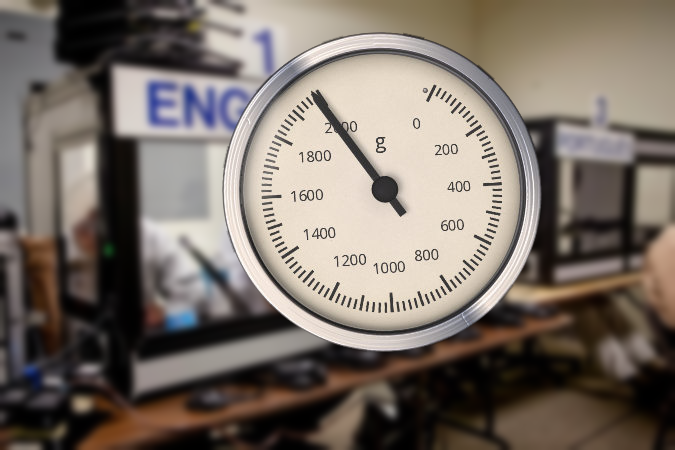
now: 1980
